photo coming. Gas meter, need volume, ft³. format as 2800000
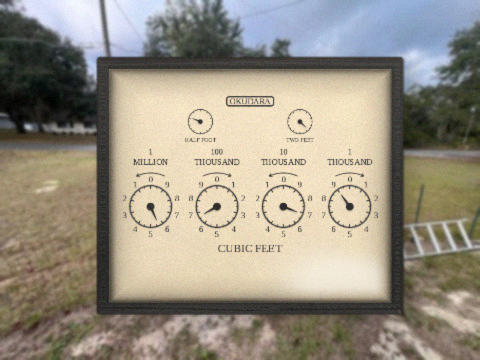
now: 566900
